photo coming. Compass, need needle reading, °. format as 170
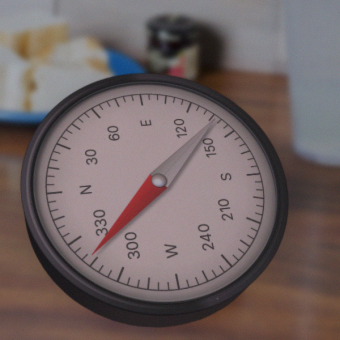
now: 317.5
